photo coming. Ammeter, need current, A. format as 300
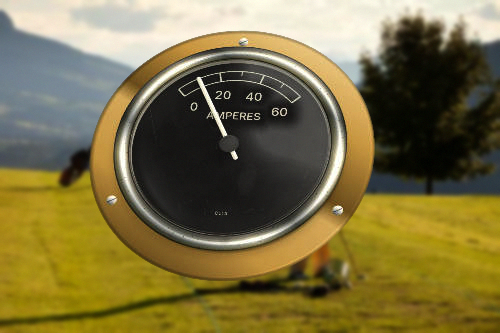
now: 10
